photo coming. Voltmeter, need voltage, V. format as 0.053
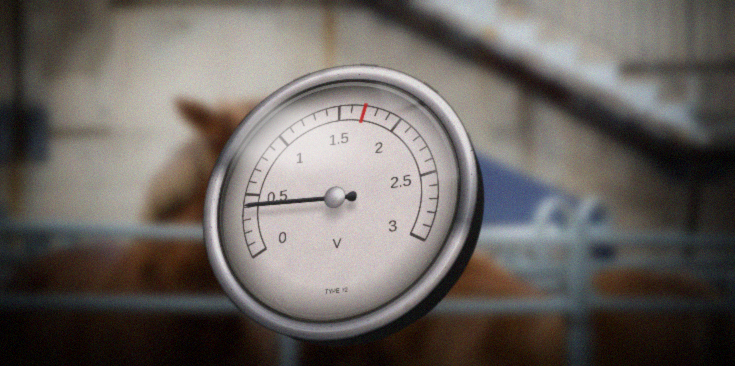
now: 0.4
